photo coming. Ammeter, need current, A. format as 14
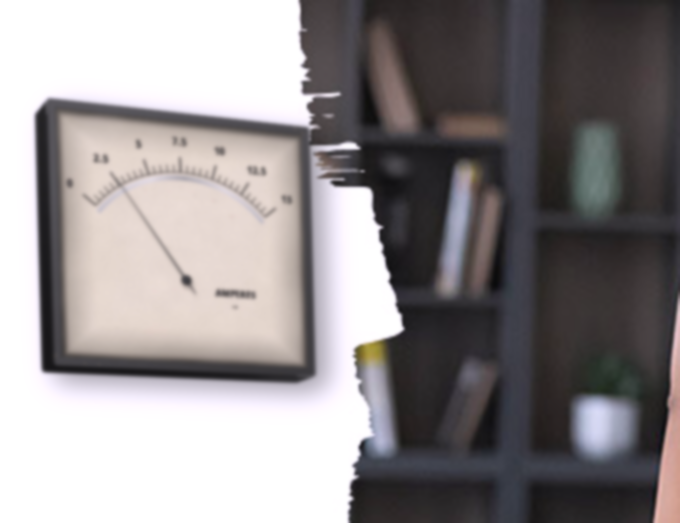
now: 2.5
